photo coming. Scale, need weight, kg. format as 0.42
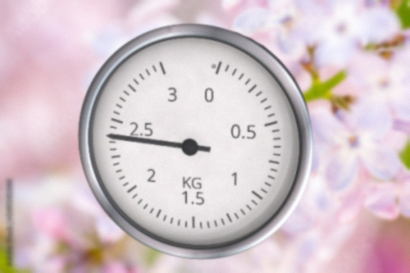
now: 2.4
